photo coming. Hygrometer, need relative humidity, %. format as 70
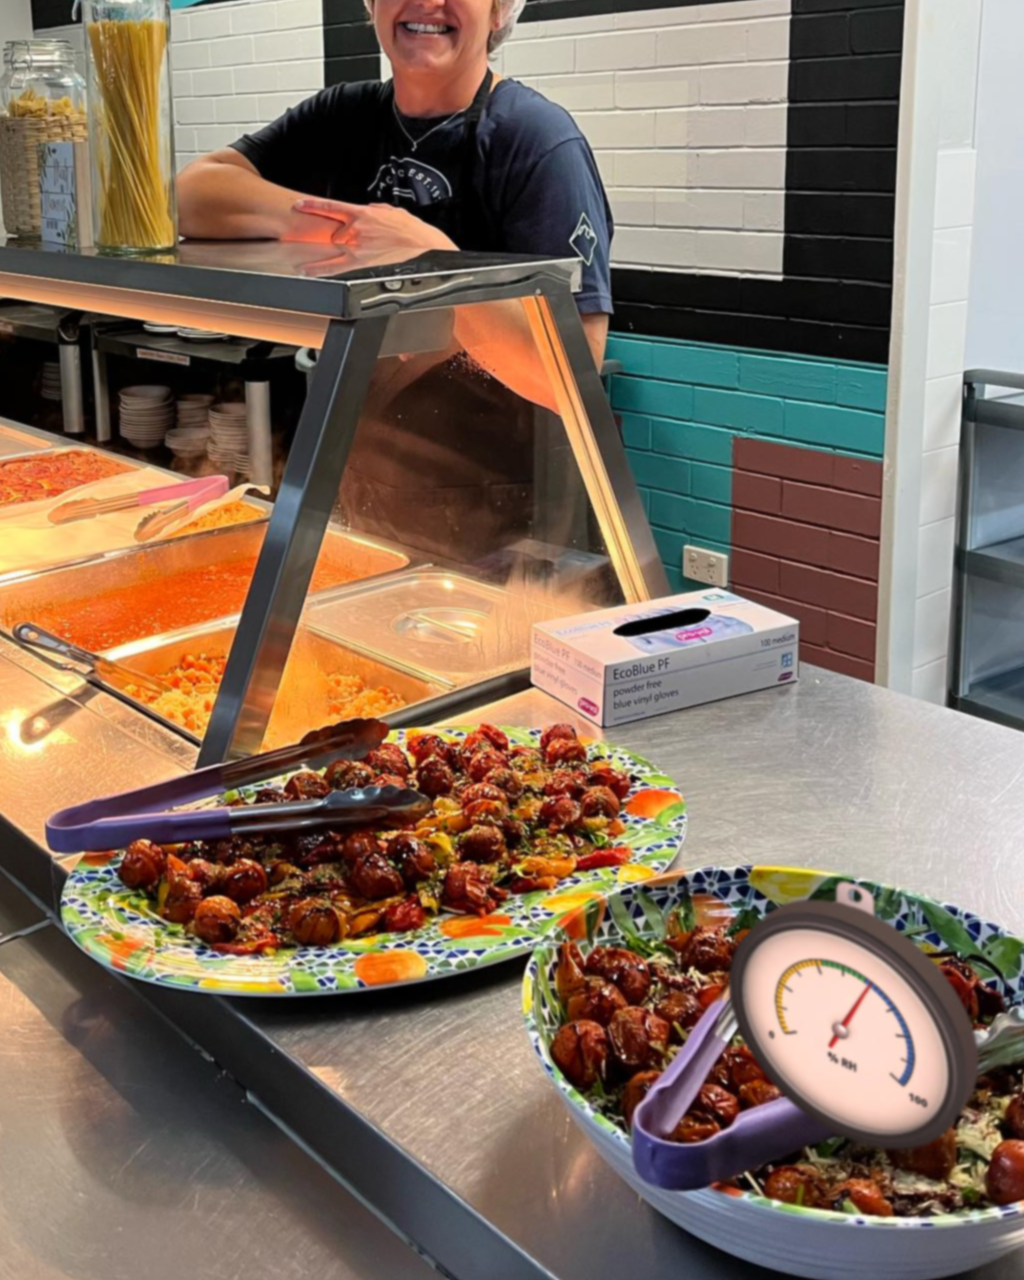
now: 60
